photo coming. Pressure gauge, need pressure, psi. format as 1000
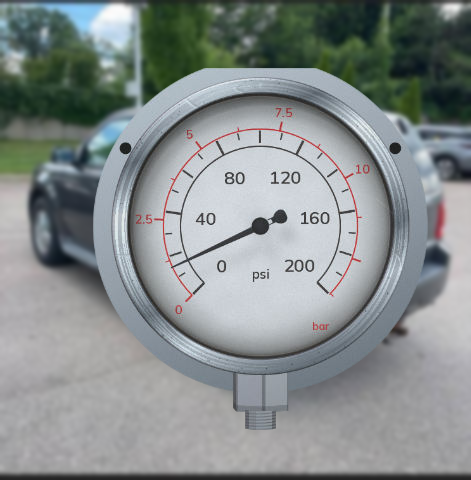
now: 15
